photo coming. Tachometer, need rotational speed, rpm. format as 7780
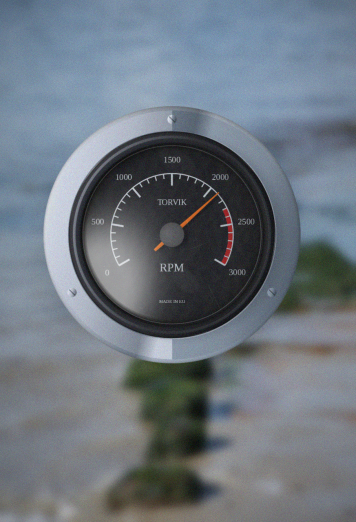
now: 2100
